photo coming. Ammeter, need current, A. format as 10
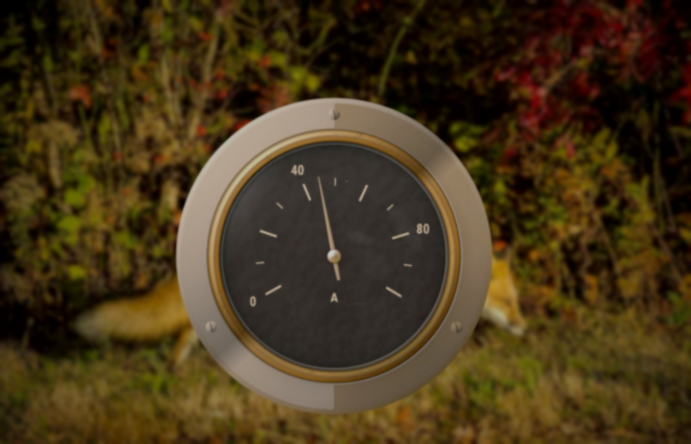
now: 45
